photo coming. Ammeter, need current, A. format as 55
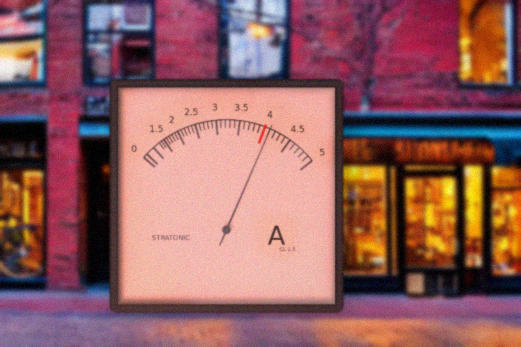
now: 4.1
